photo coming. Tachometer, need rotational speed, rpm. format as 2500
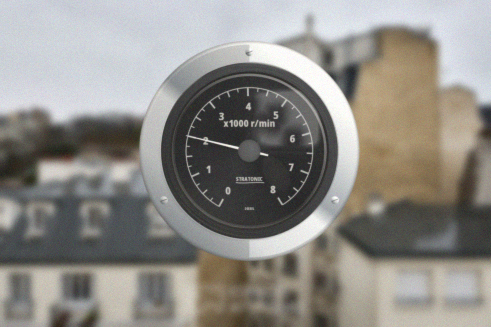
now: 2000
